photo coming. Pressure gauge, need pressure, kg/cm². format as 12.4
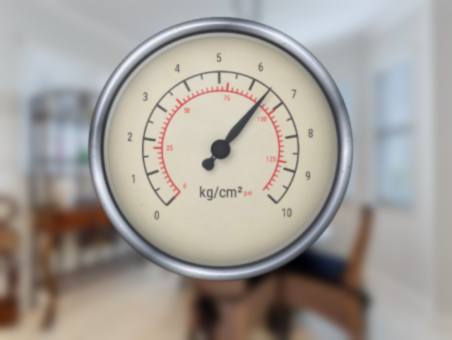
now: 6.5
